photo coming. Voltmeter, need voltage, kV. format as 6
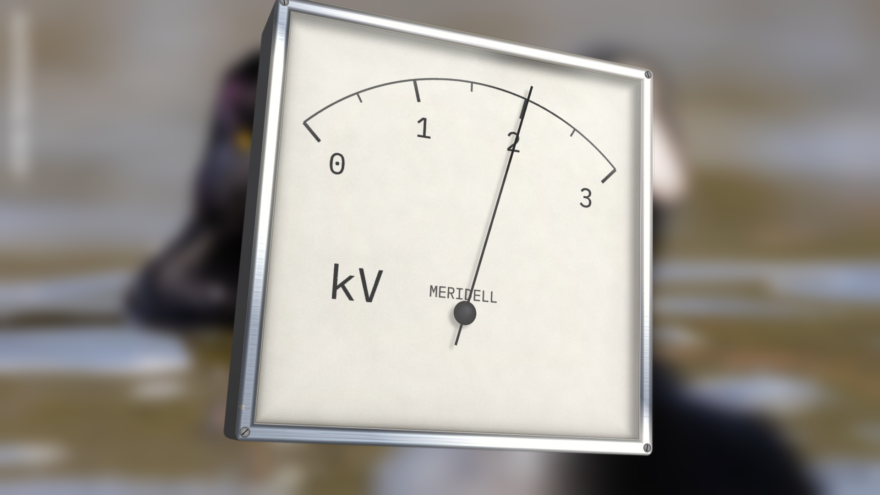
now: 2
